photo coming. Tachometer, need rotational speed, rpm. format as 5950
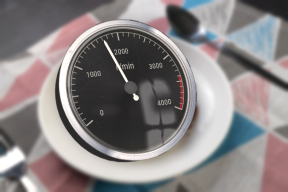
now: 1700
